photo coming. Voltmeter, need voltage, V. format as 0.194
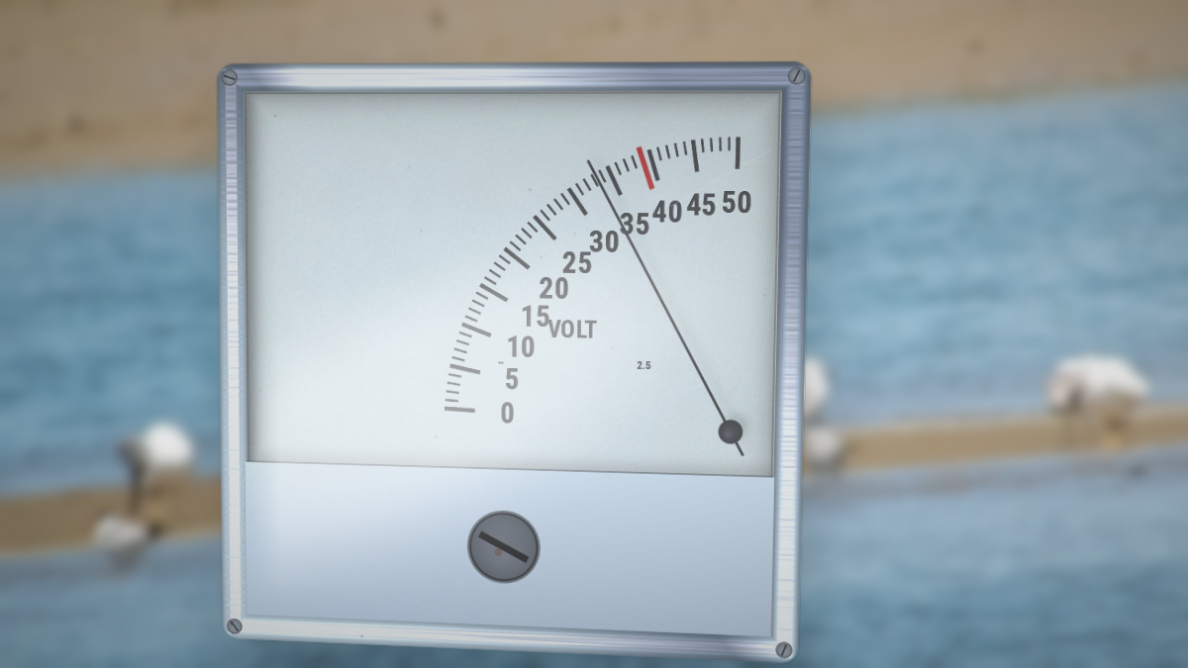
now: 33.5
